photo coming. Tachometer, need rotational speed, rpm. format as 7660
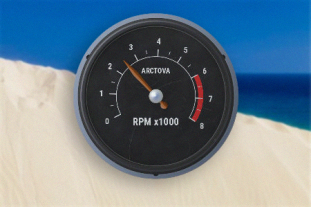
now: 2500
